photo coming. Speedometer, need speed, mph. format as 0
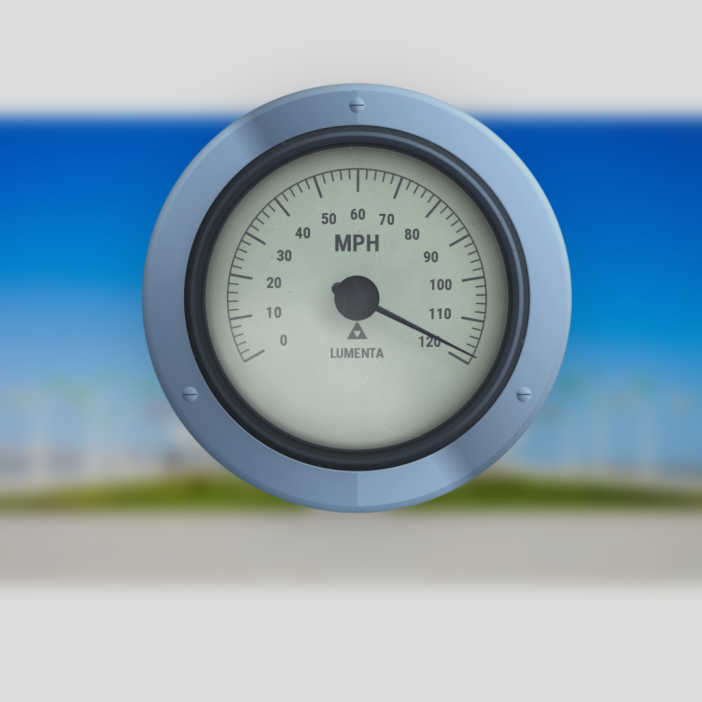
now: 118
